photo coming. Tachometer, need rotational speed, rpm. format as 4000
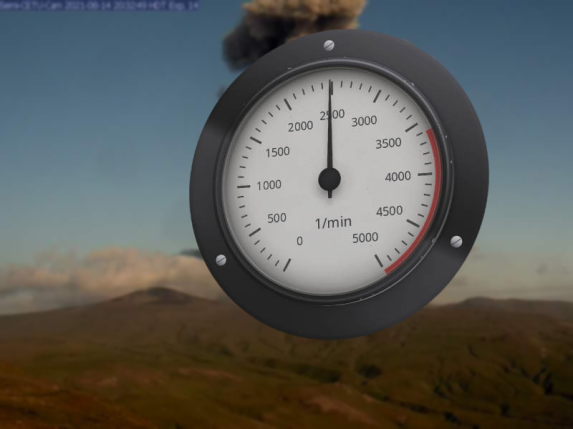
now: 2500
